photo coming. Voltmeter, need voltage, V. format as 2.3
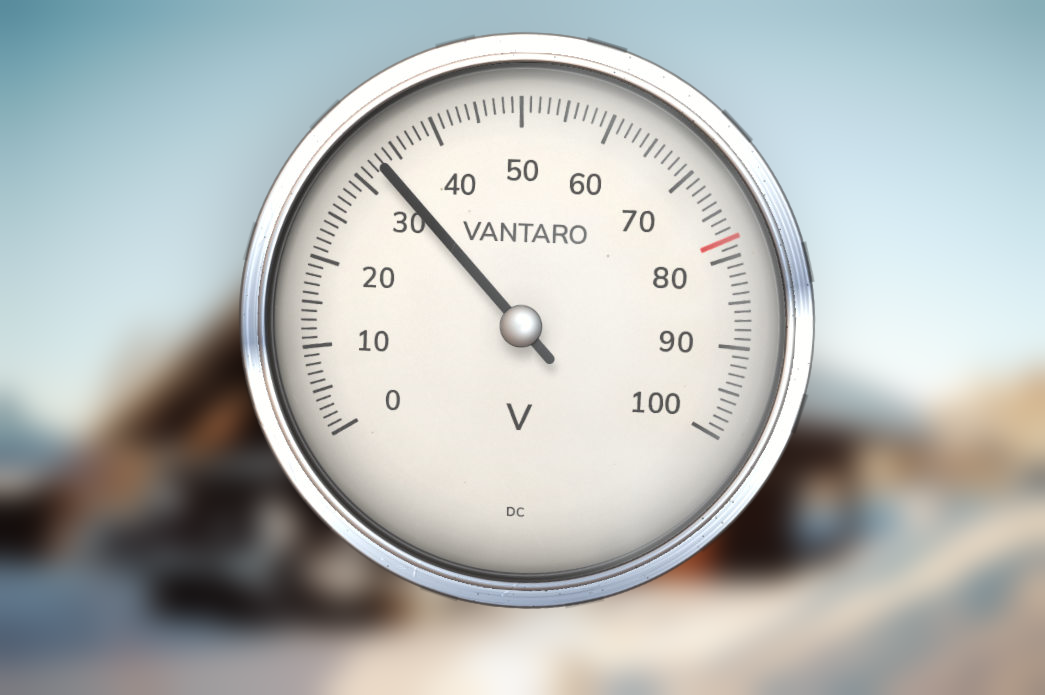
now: 33
